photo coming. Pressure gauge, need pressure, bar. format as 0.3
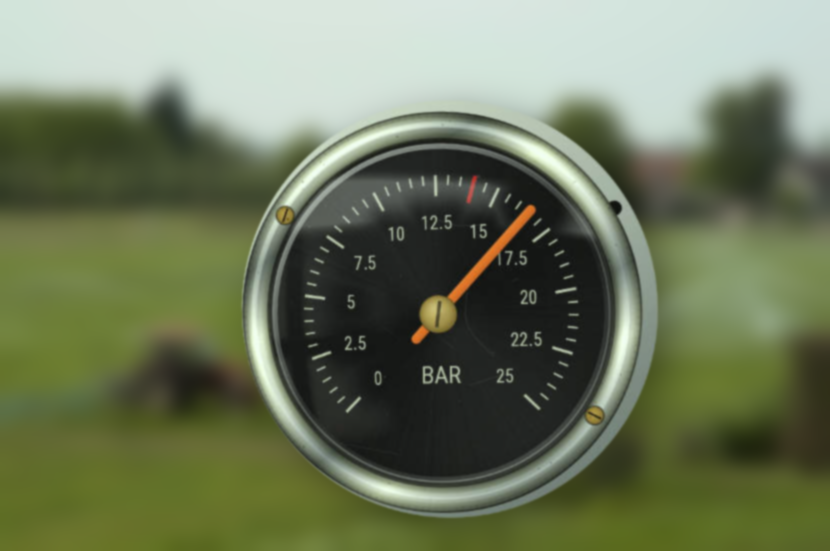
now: 16.5
